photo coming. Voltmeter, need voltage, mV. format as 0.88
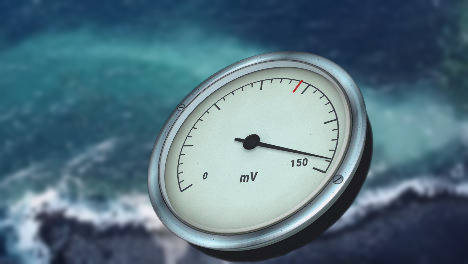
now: 145
